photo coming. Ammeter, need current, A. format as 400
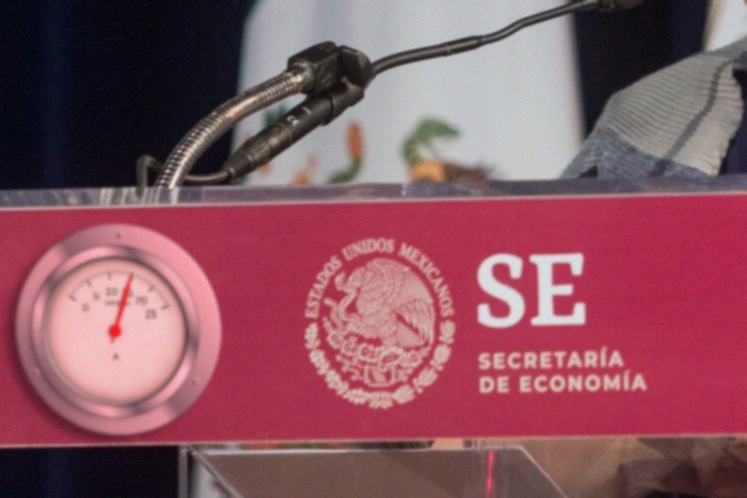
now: 15
